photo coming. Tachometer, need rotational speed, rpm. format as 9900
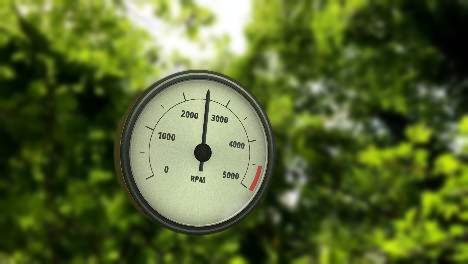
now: 2500
